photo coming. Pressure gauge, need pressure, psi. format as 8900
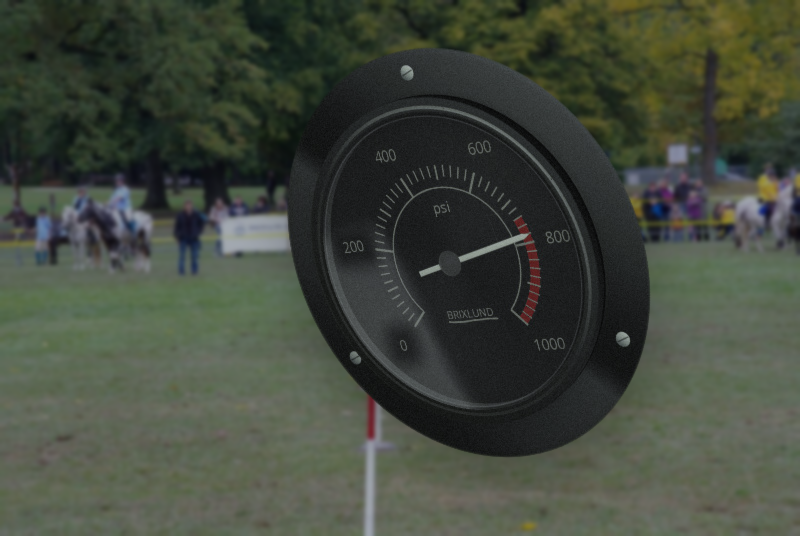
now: 780
